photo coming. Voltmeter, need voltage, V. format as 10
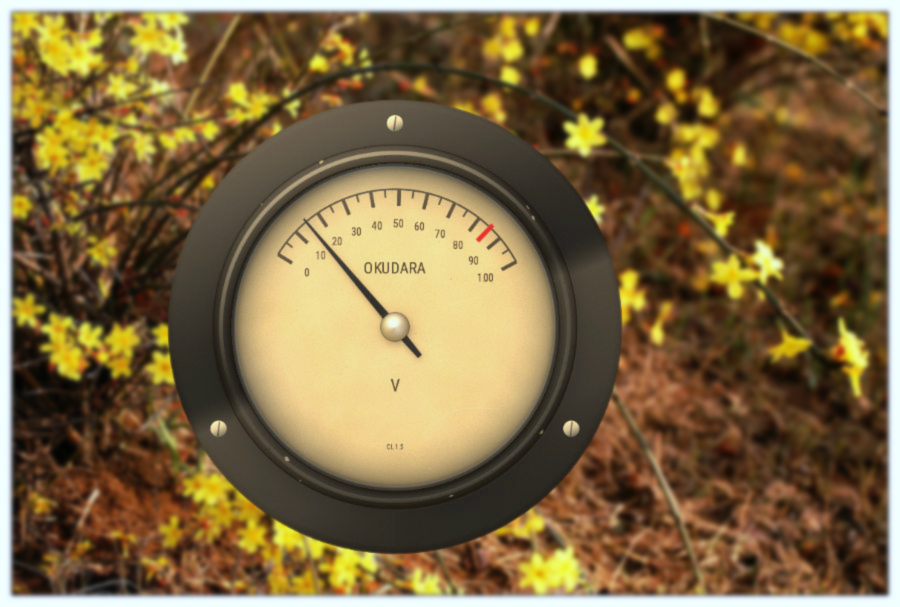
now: 15
